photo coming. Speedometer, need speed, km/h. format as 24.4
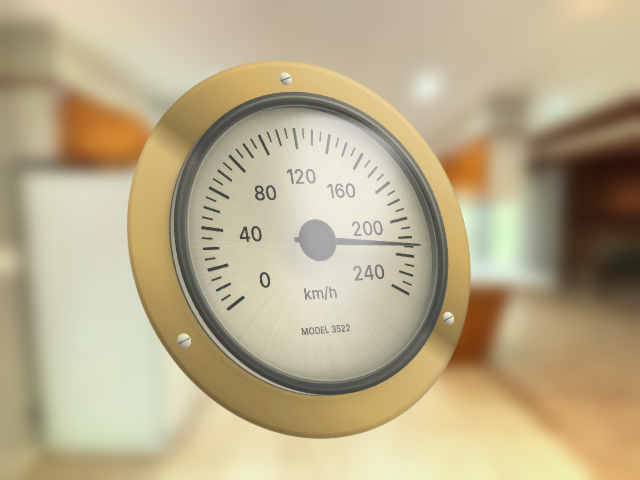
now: 215
